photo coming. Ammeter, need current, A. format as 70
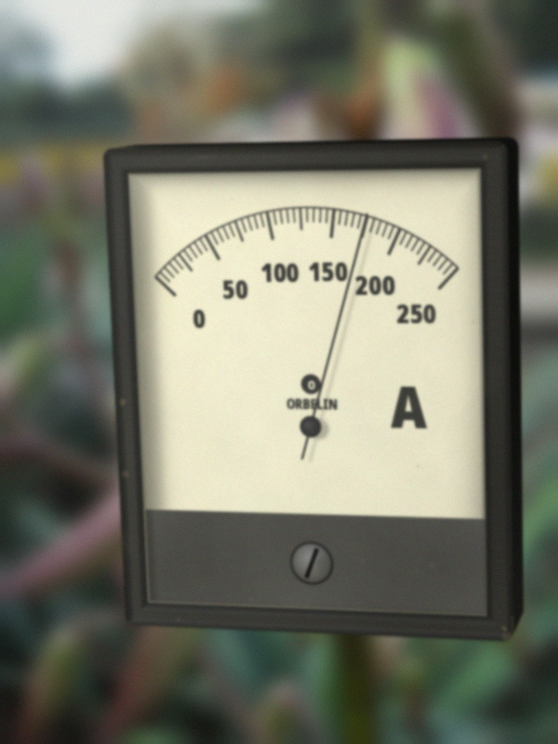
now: 175
